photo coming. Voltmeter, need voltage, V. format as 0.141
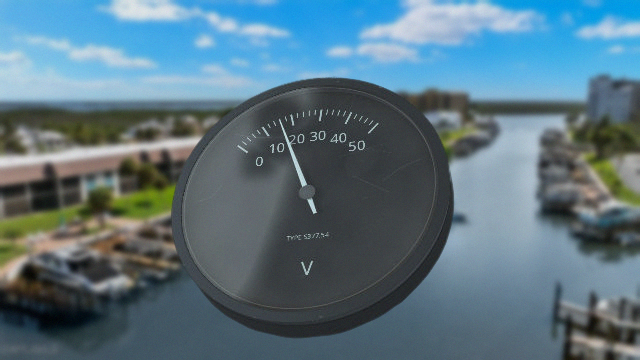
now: 16
